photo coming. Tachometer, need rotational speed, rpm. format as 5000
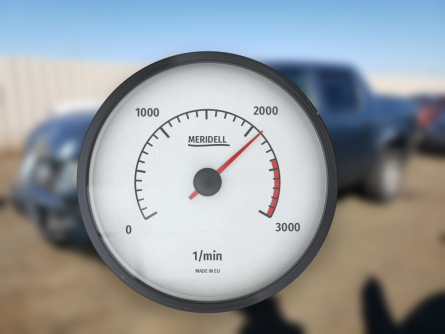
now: 2100
